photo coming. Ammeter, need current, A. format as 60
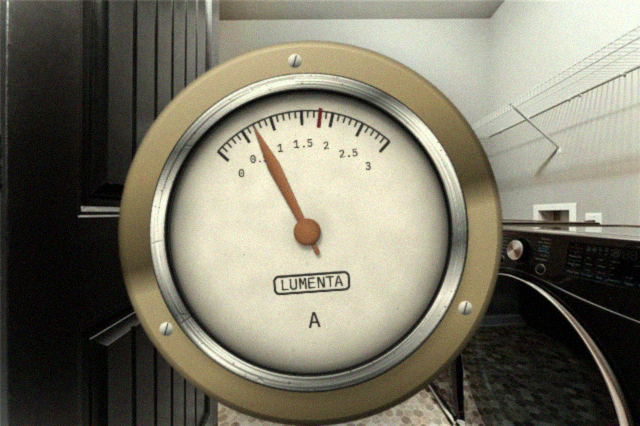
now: 0.7
